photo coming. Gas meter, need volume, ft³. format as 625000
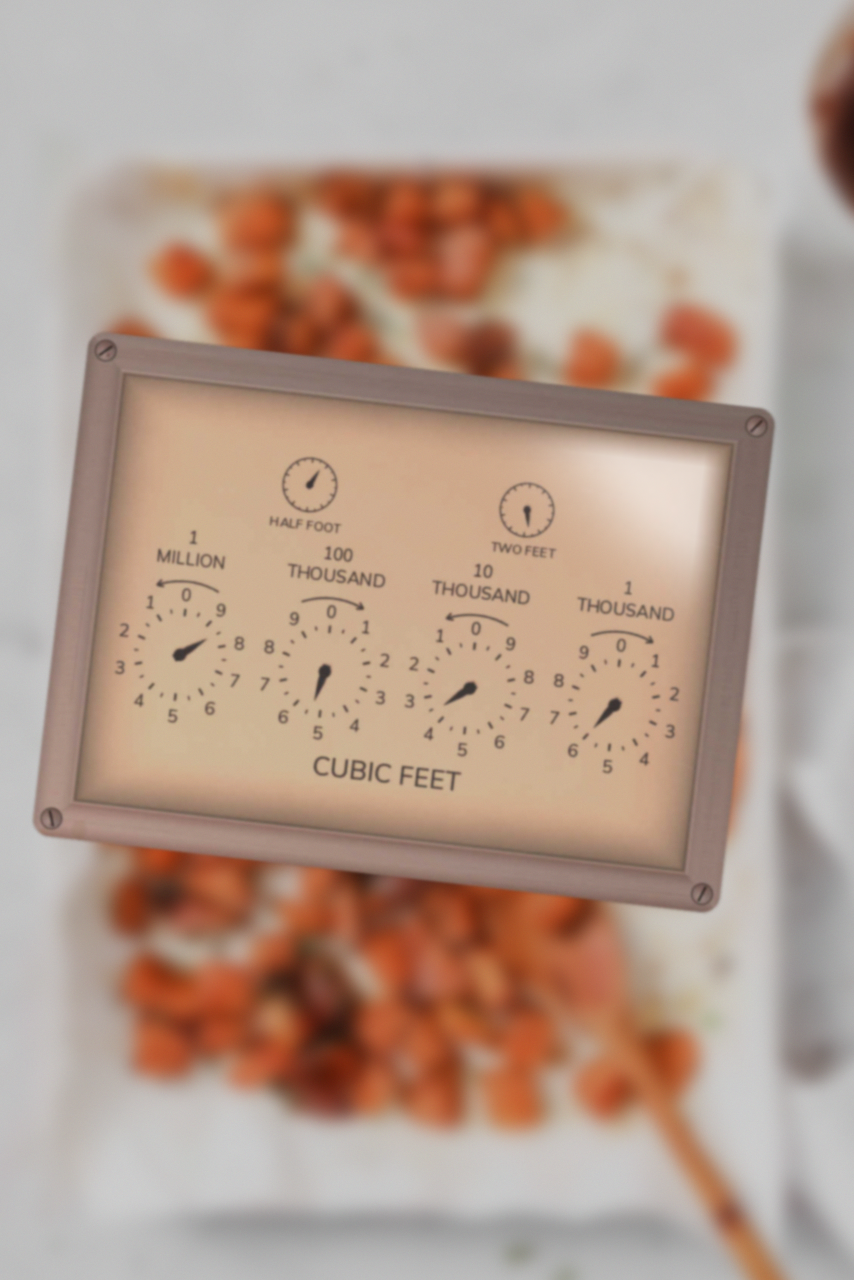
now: 853600
